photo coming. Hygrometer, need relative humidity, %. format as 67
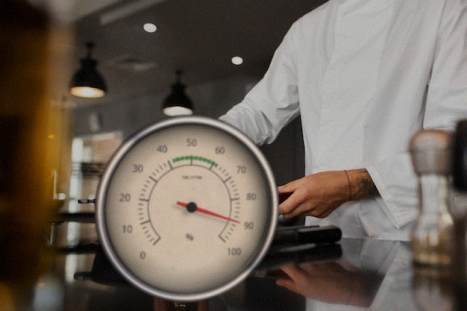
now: 90
